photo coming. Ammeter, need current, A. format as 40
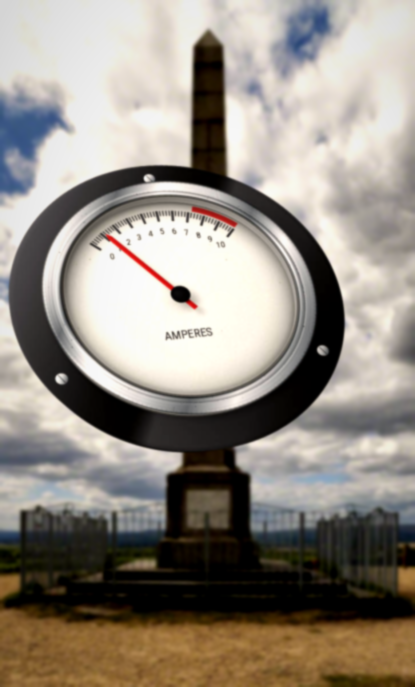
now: 1
